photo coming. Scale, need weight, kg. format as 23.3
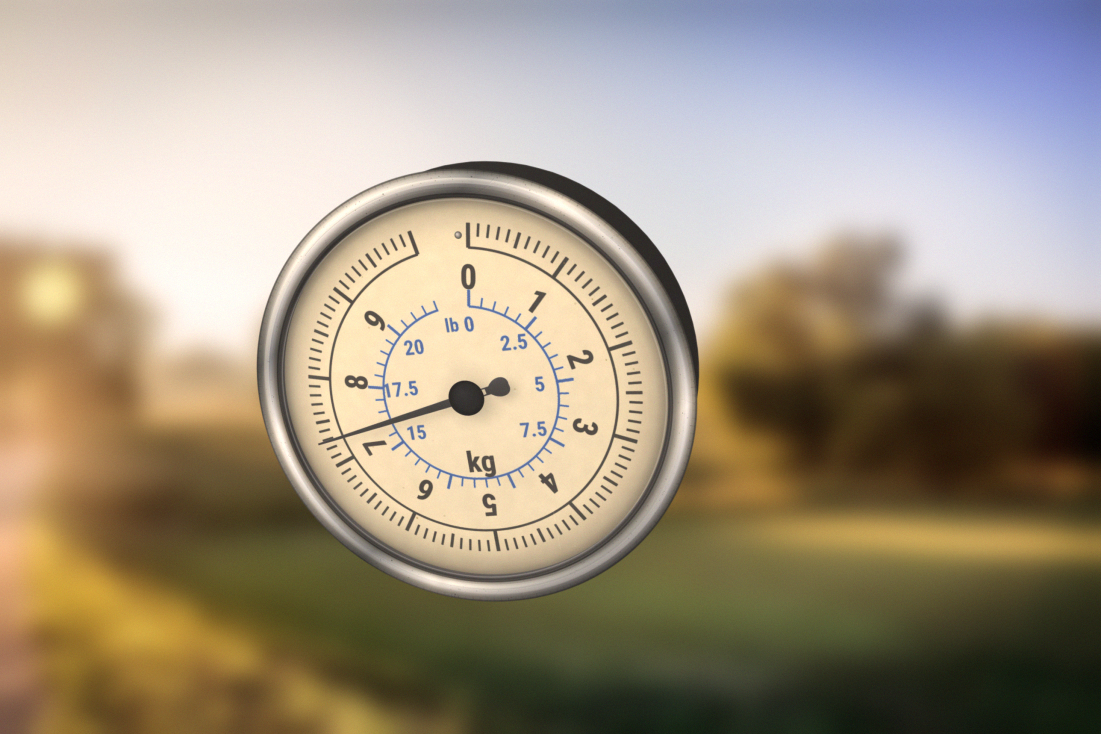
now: 7.3
